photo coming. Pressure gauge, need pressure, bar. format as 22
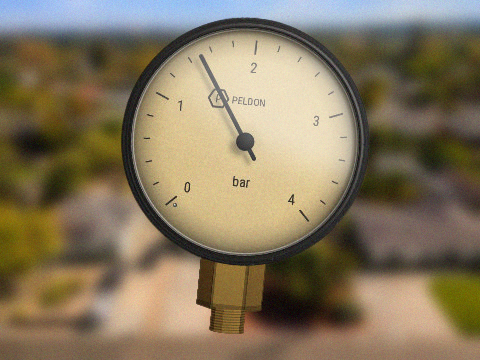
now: 1.5
